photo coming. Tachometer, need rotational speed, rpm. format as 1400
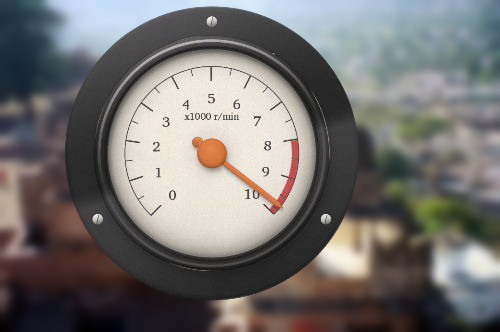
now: 9750
